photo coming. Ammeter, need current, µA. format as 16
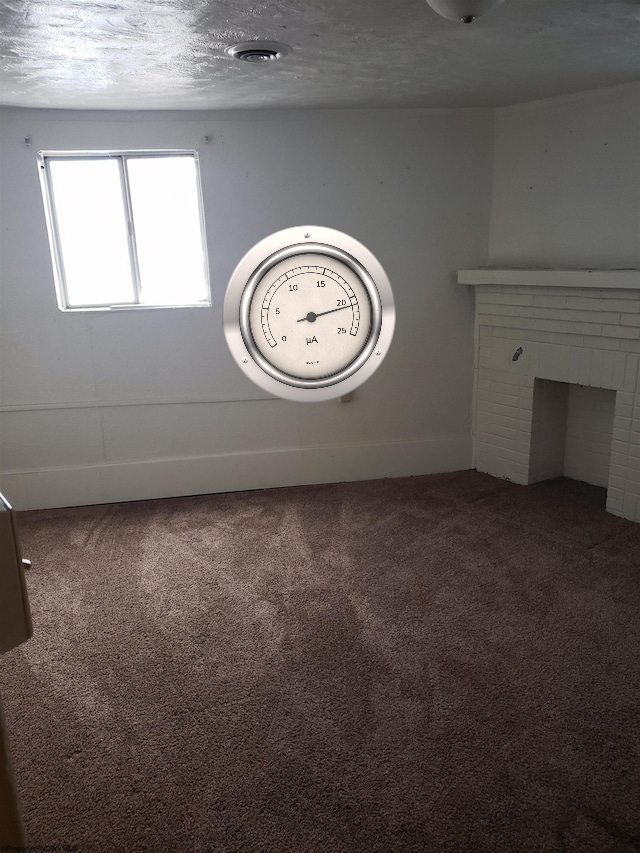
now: 21
